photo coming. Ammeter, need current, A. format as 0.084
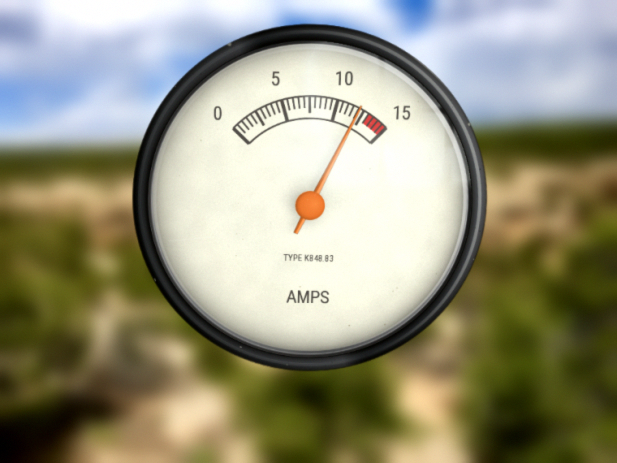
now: 12
